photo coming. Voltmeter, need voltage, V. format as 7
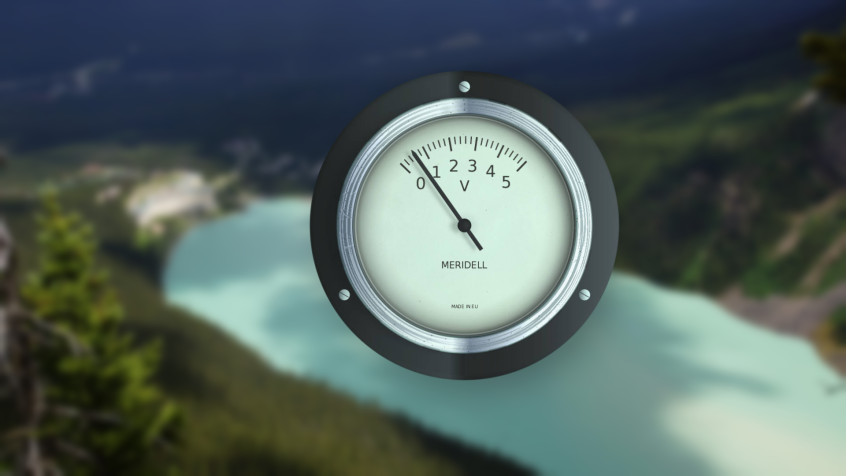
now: 0.6
